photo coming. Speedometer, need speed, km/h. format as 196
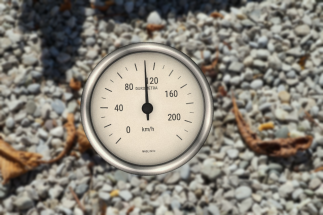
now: 110
